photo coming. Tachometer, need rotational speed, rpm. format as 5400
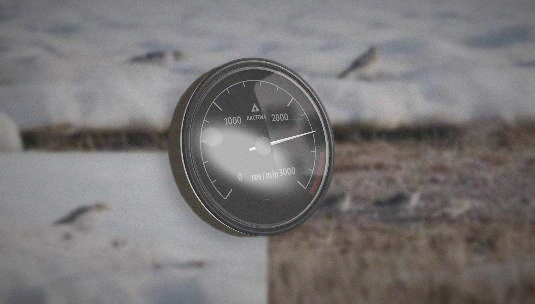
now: 2400
